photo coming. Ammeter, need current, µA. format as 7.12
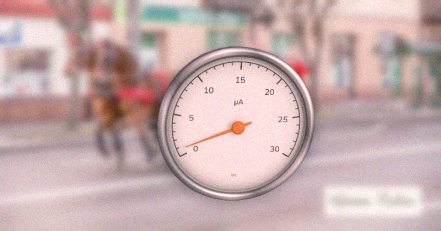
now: 1
